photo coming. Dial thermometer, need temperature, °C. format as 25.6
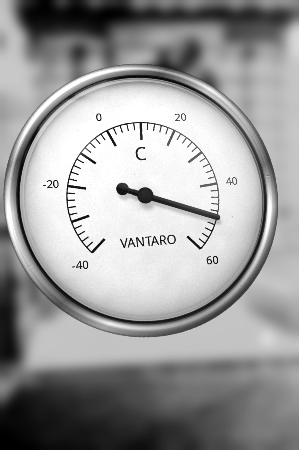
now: 50
